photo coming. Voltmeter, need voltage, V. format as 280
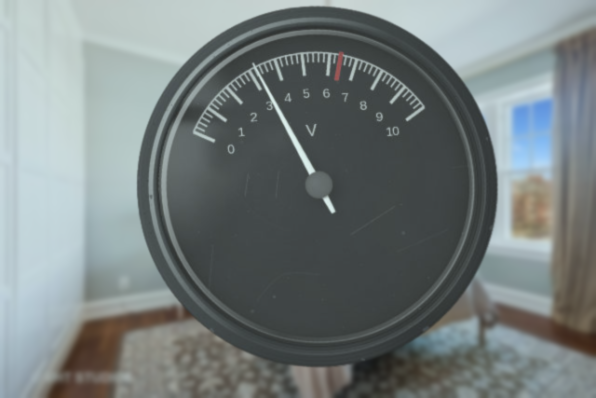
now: 3.2
